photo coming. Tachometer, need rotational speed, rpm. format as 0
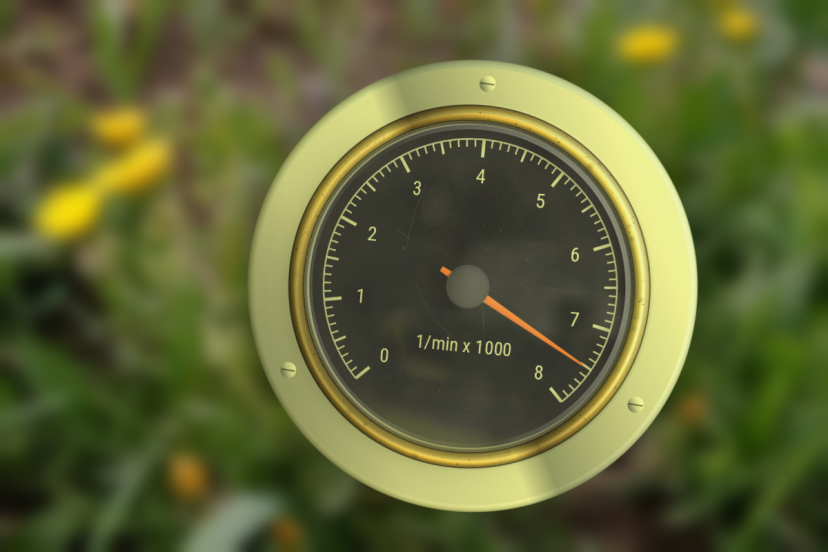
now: 7500
